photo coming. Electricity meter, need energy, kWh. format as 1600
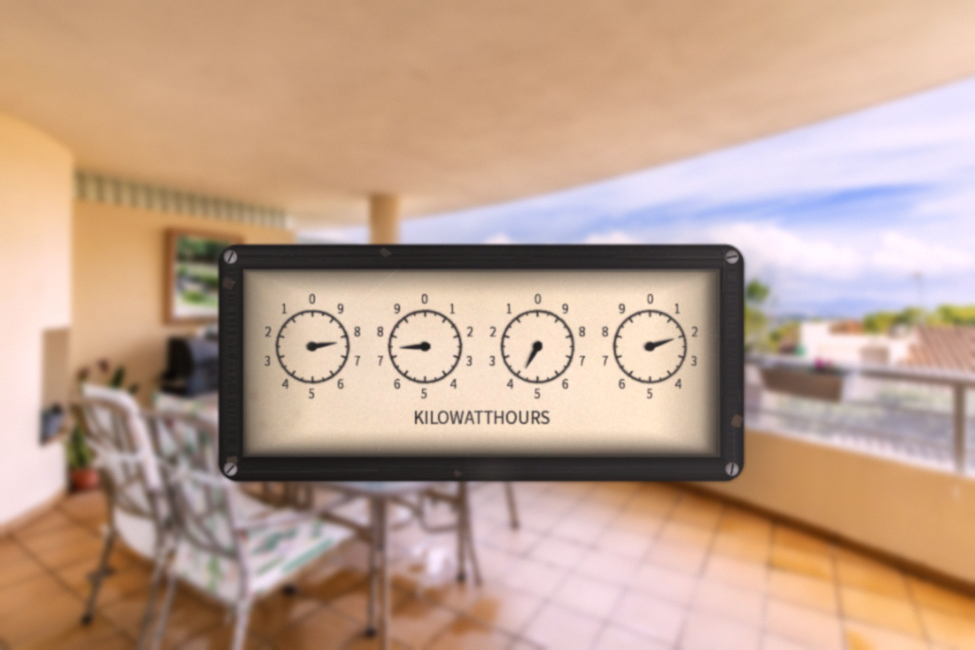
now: 7742
